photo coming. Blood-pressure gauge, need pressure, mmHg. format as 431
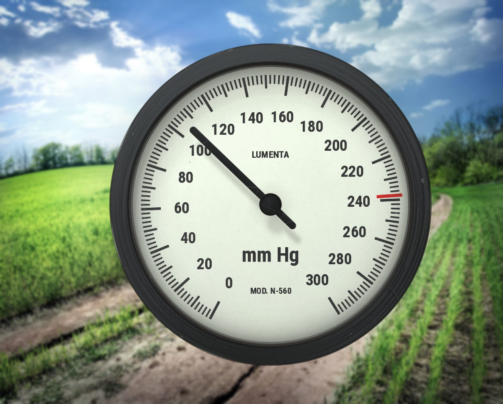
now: 106
